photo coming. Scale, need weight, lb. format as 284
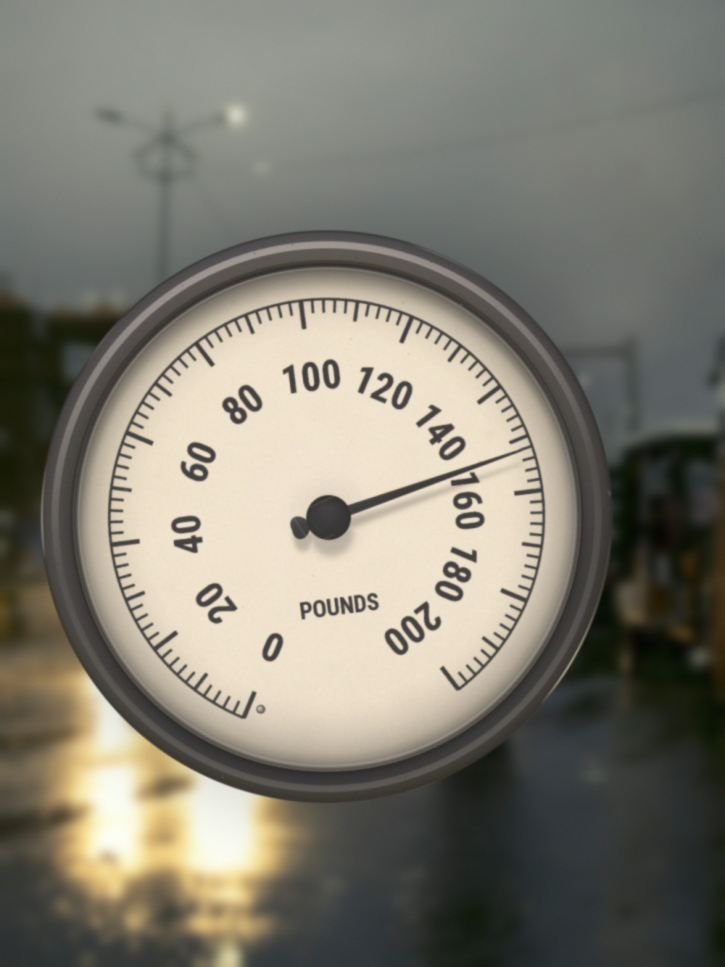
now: 152
